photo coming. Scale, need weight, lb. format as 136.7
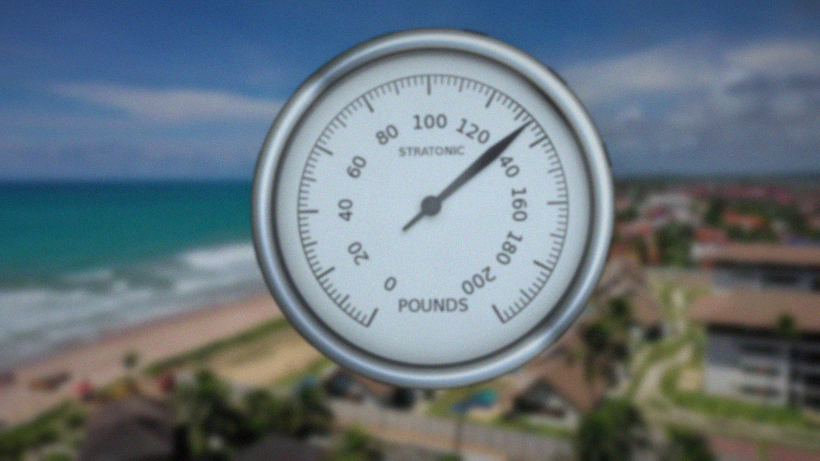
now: 134
